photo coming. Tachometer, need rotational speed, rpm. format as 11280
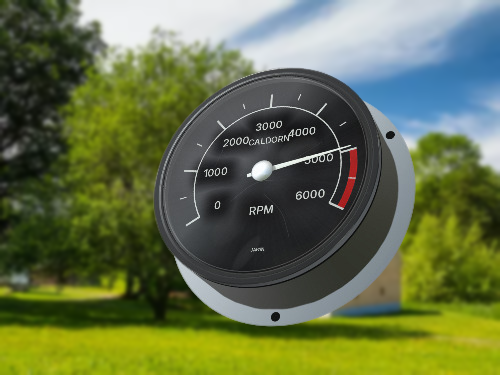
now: 5000
